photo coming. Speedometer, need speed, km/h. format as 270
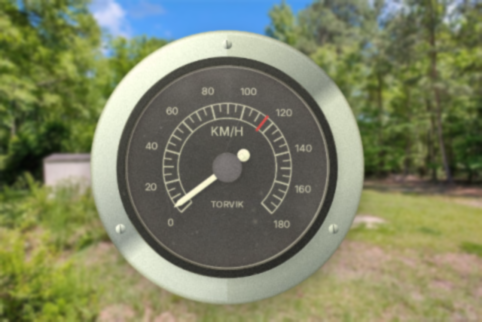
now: 5
